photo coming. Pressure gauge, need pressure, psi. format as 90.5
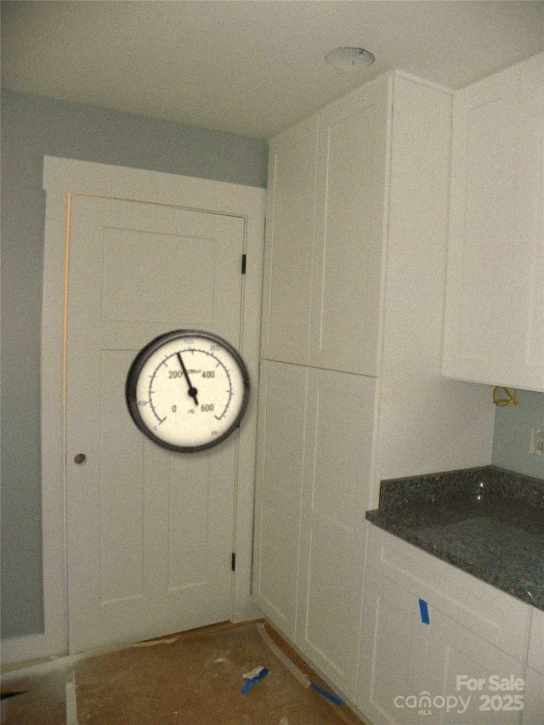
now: 250
